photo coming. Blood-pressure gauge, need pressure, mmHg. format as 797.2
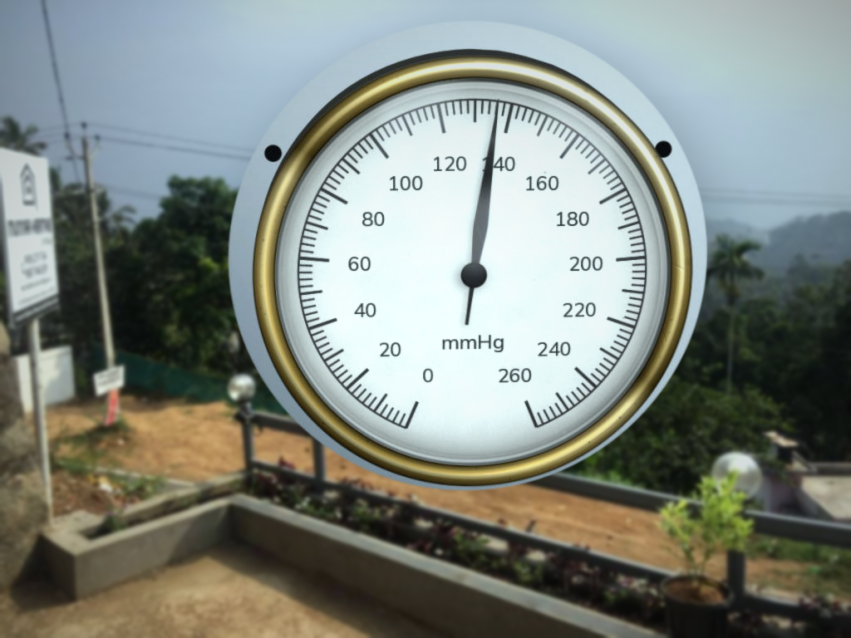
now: 136
